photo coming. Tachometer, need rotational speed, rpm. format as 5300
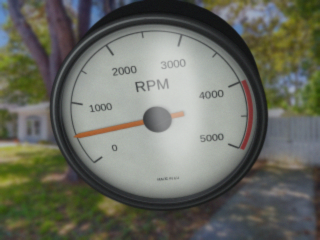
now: 500
